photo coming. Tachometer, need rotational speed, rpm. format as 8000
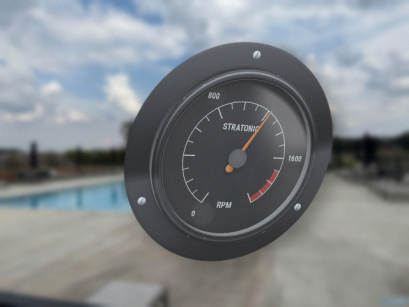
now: 1200
